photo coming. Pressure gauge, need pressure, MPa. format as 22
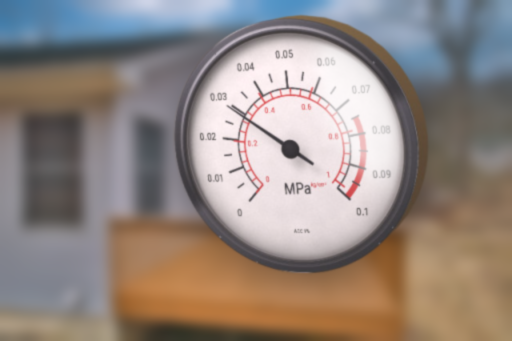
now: 0.03
